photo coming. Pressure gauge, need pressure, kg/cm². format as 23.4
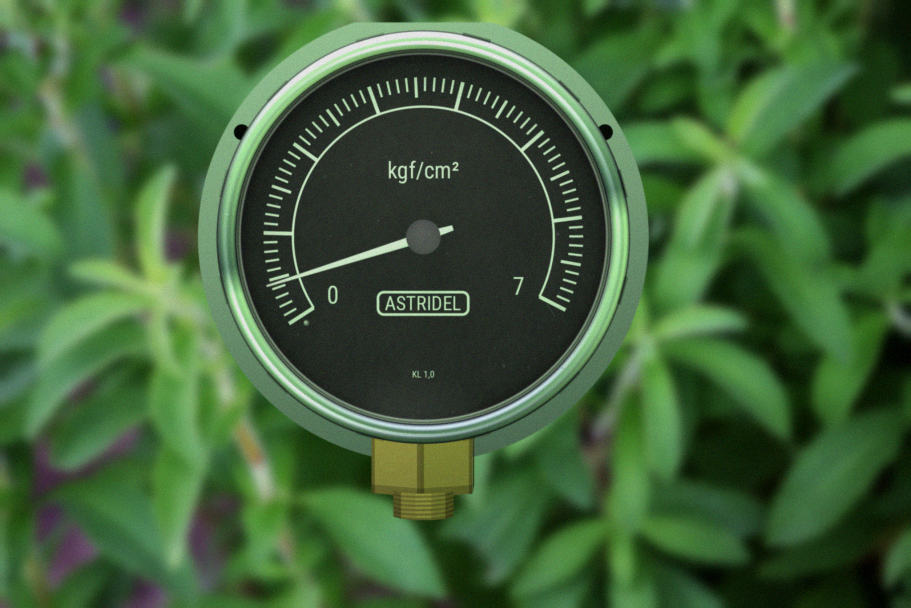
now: 0.45
